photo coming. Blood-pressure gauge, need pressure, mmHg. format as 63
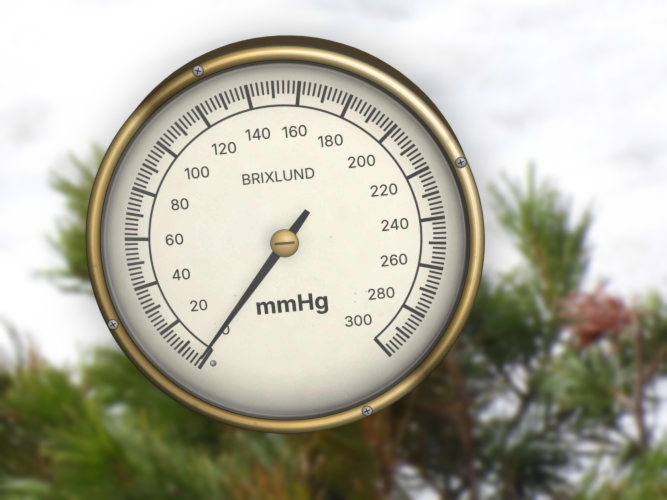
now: 2
